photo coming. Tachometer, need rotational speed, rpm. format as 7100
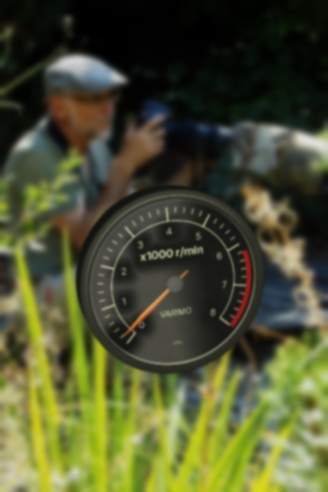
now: 200
